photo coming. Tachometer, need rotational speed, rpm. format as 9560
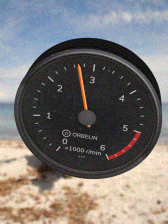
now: 2700
